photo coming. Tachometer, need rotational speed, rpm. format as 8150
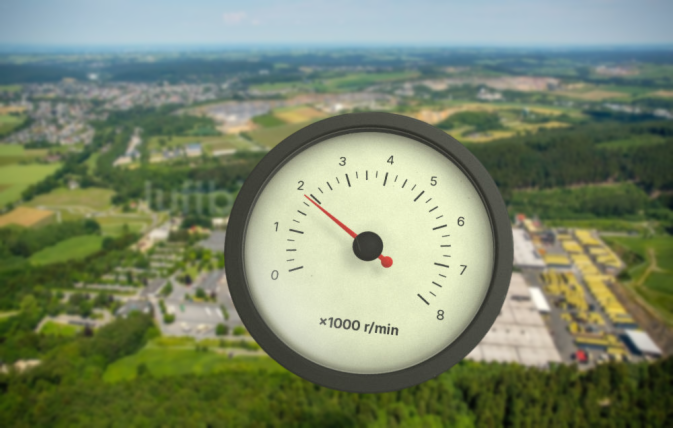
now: 1875
